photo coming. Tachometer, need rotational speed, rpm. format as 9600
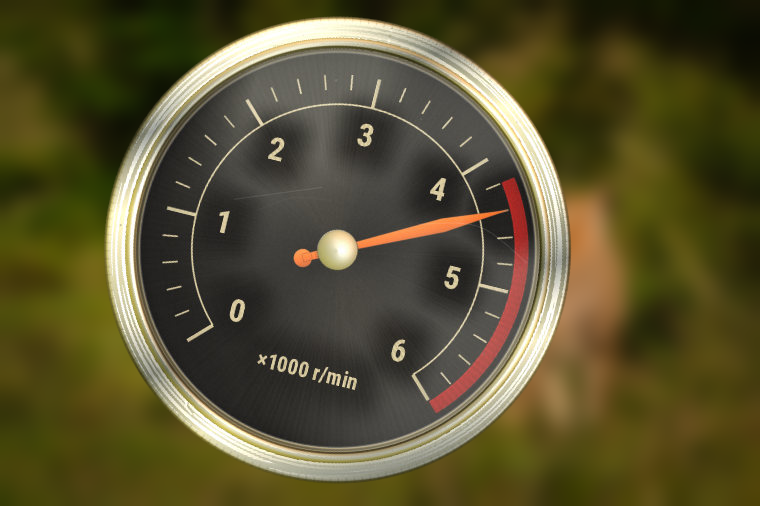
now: 4400
